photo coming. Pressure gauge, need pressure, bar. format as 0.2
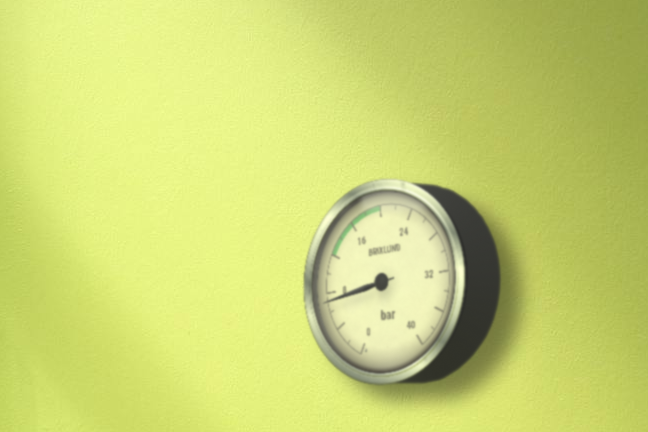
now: 7
